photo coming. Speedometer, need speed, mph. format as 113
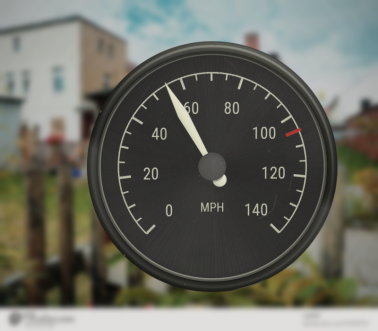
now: 55
